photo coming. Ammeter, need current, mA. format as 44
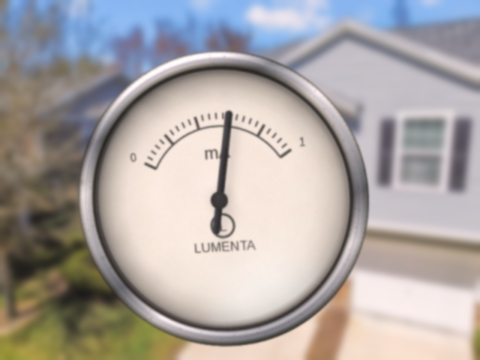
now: 0.6
